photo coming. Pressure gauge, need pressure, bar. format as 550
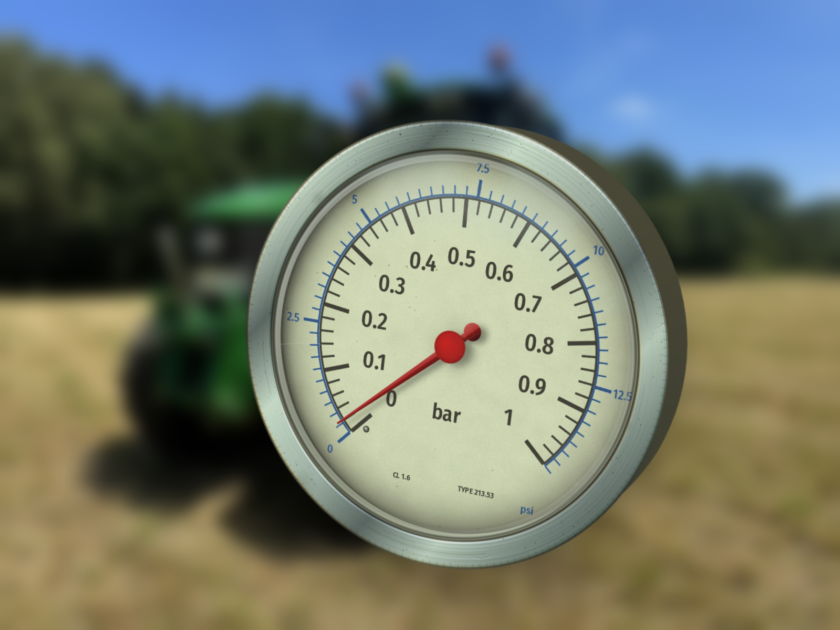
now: 0.02
